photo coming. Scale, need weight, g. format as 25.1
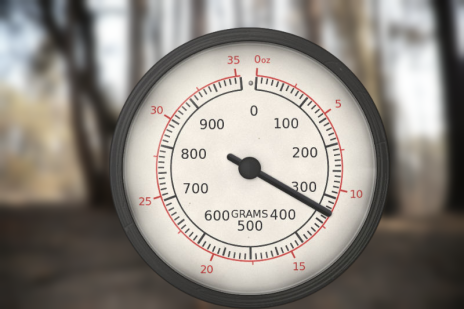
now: 330
